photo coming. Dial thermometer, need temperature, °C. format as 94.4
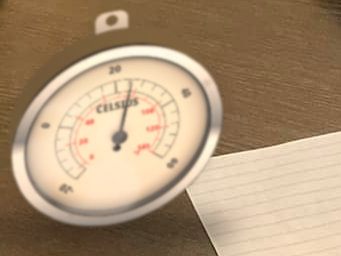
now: 24
